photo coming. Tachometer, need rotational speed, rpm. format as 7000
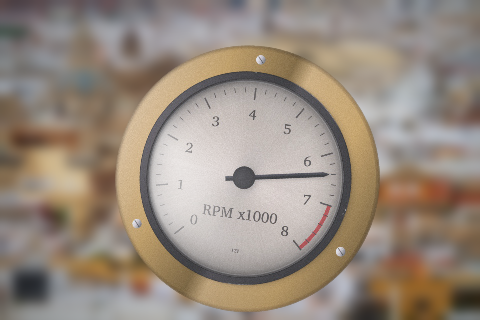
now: 6400
